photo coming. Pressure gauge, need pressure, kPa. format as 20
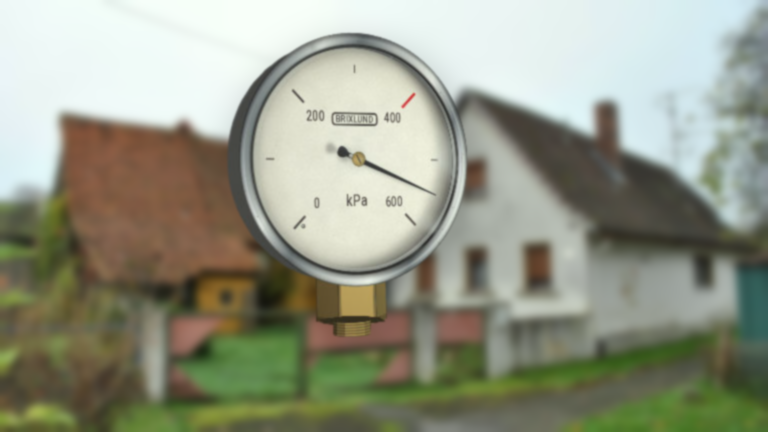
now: 550
